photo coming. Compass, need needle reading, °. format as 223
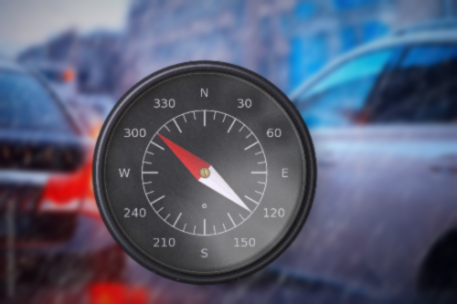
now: 310
